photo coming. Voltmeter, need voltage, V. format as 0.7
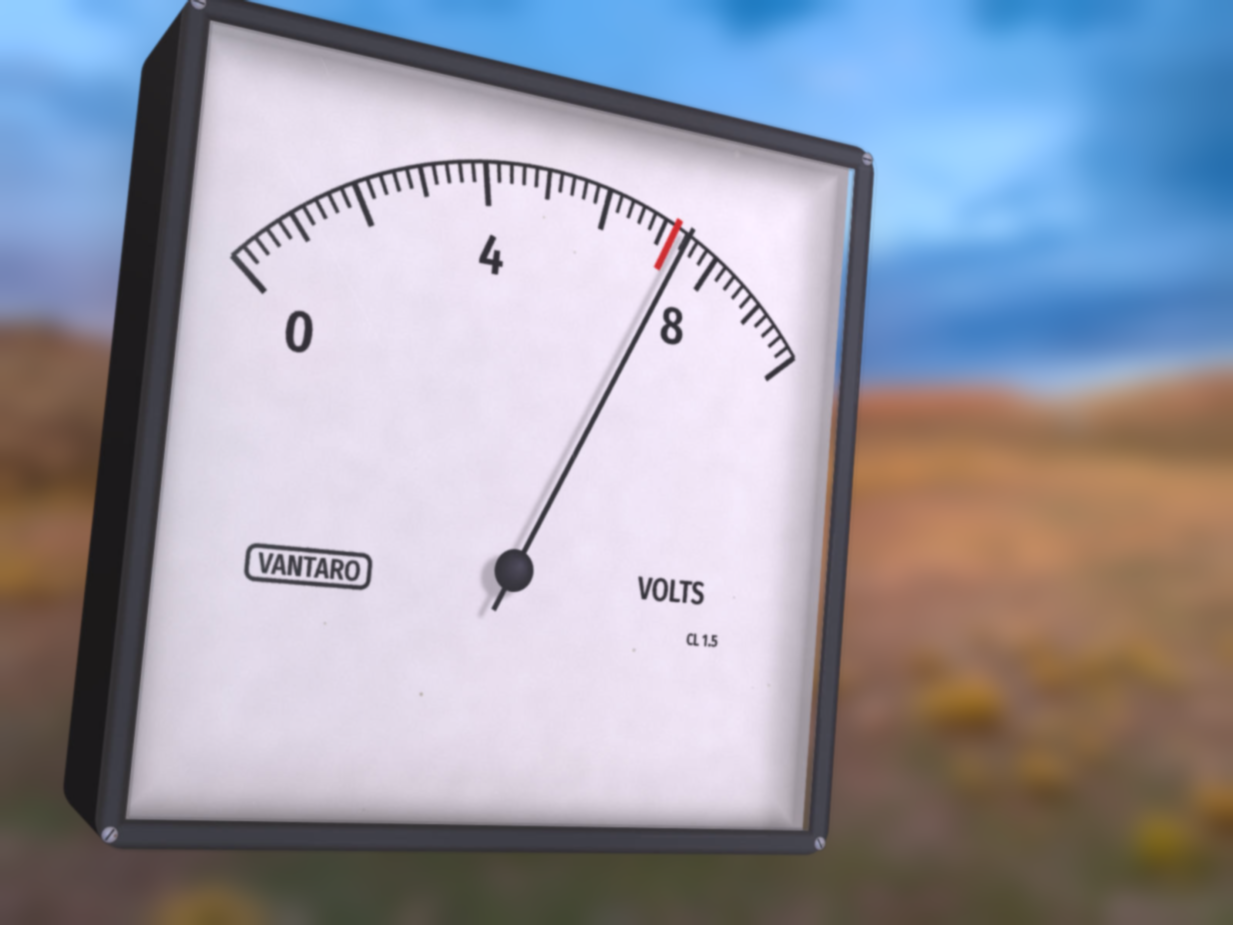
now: 7.4
